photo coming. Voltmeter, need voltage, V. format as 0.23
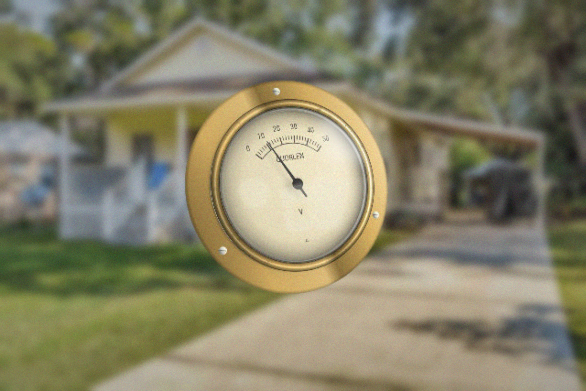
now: 10
